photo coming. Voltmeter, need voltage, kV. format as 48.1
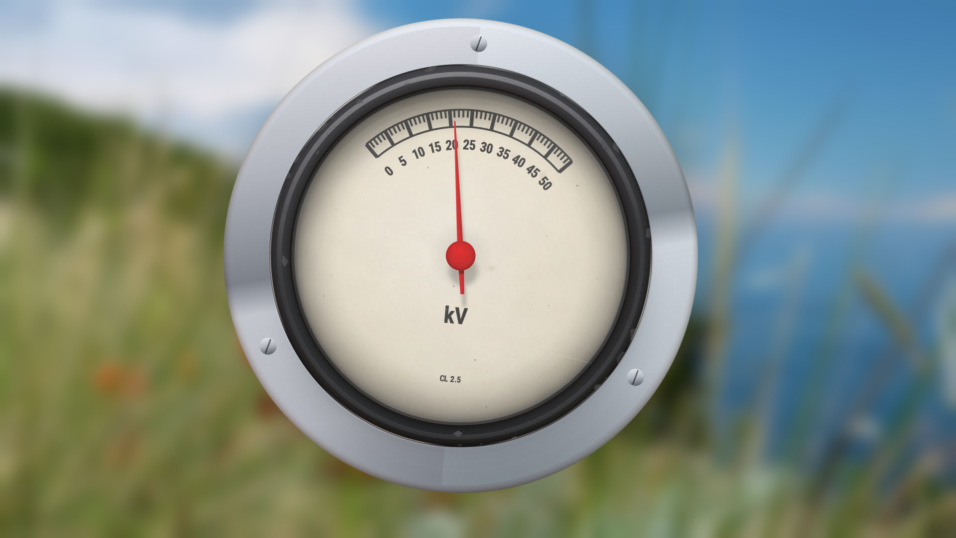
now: 21
